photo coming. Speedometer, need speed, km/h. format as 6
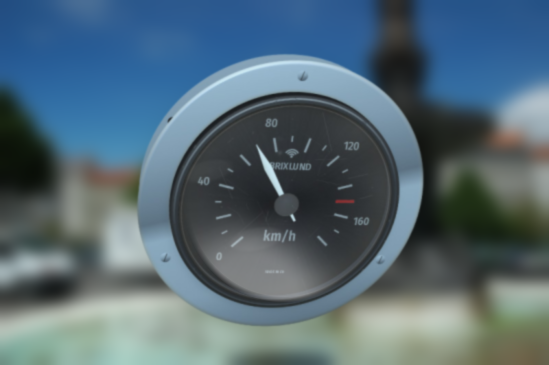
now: 70
